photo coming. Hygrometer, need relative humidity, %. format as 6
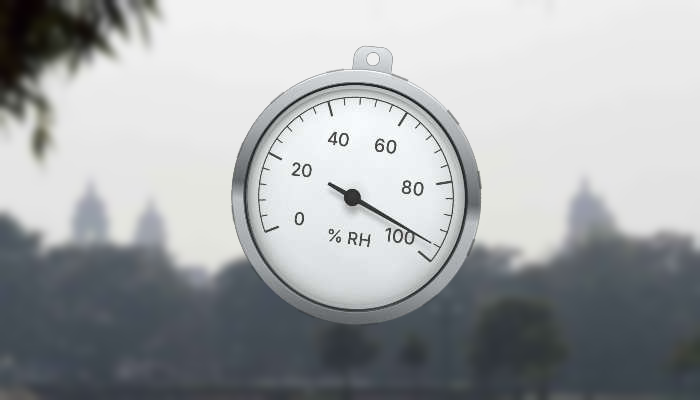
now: 96
